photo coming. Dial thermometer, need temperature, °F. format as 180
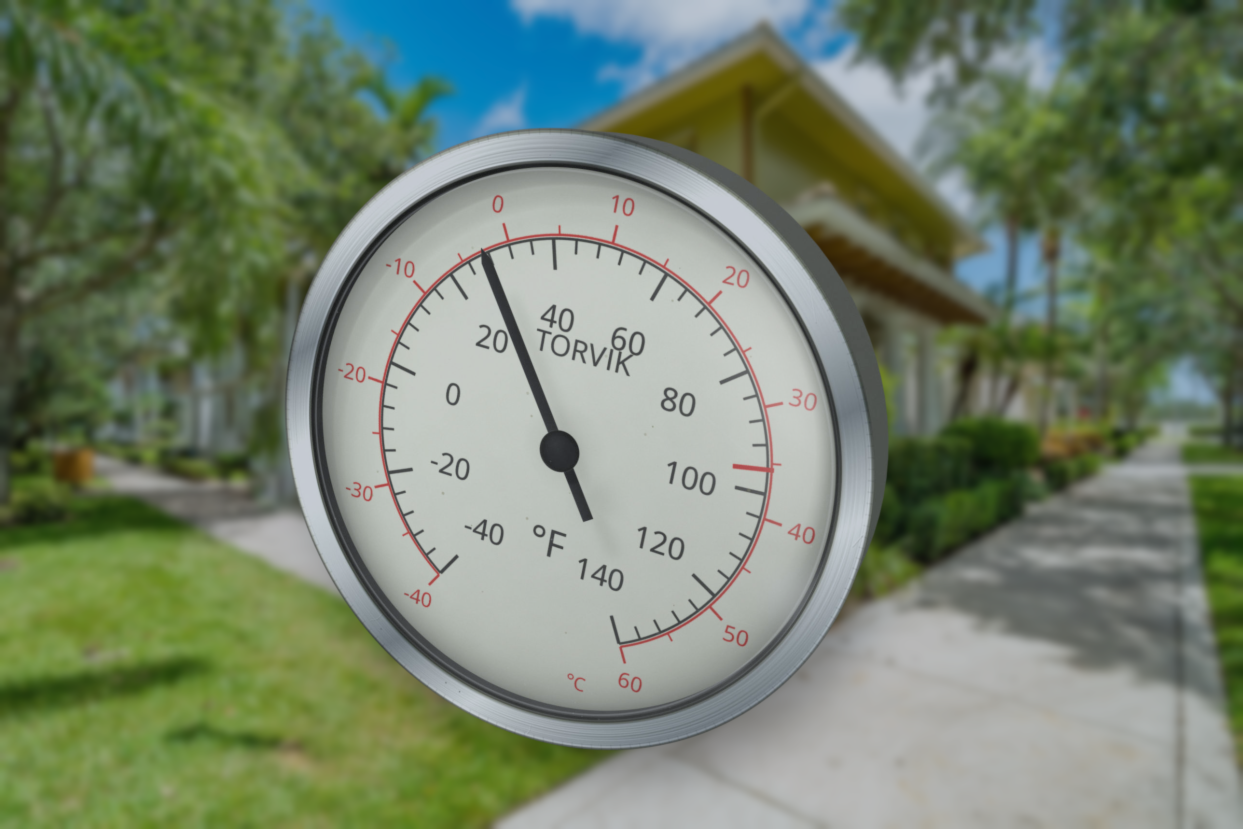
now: 28
